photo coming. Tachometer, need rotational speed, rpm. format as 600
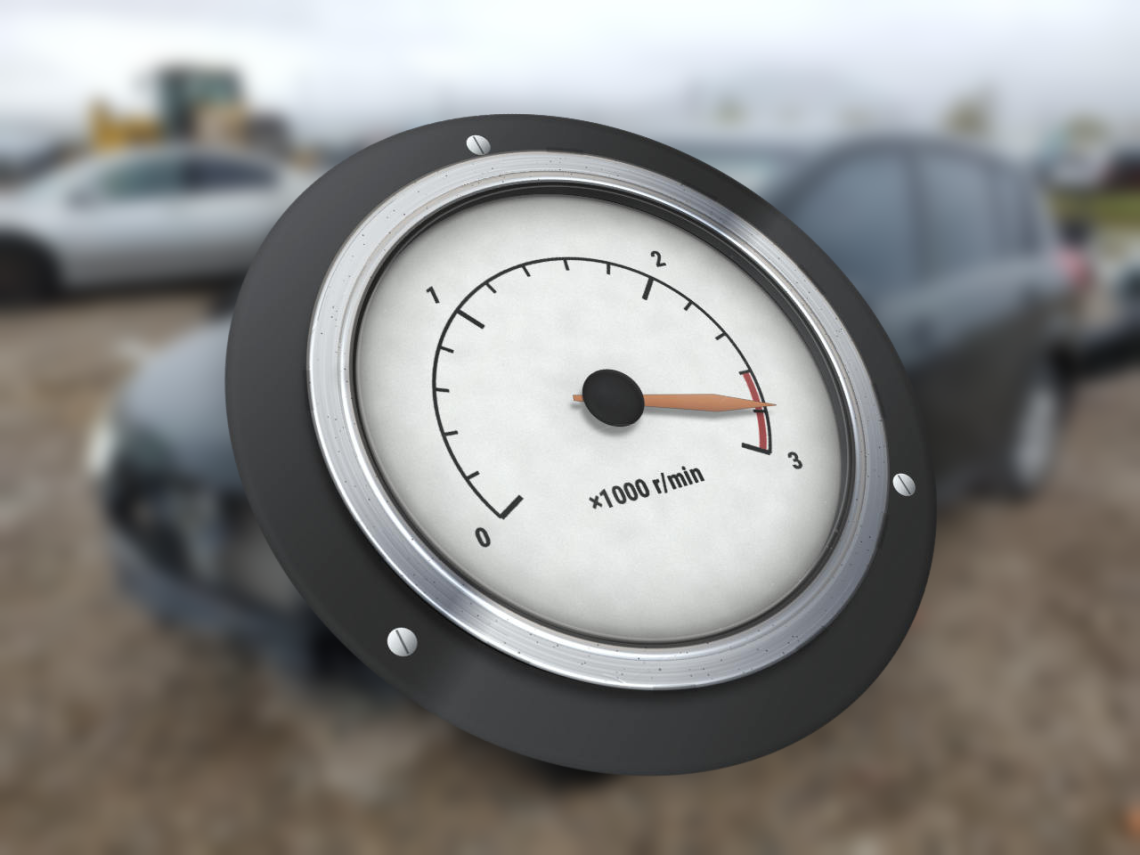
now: 2800
